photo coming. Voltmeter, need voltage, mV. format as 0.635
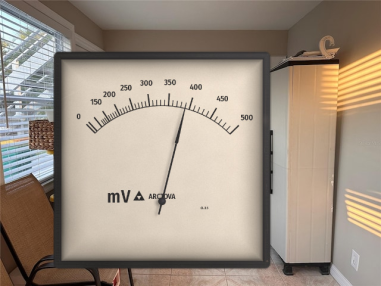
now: 390
